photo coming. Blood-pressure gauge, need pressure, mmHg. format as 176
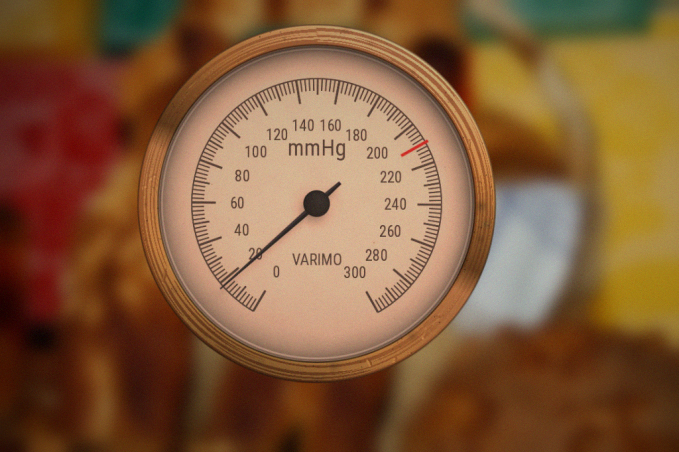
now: 18
